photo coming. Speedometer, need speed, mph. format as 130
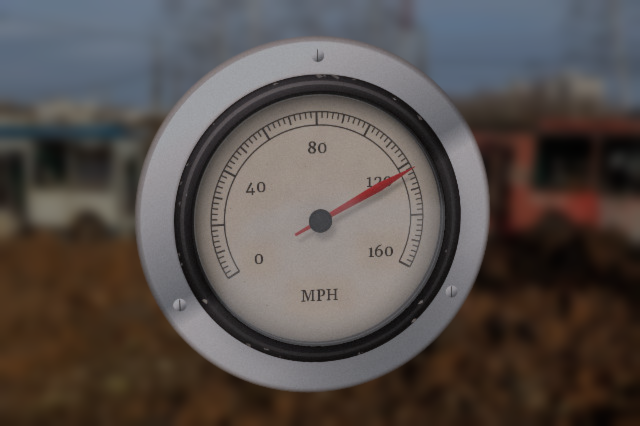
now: 122
